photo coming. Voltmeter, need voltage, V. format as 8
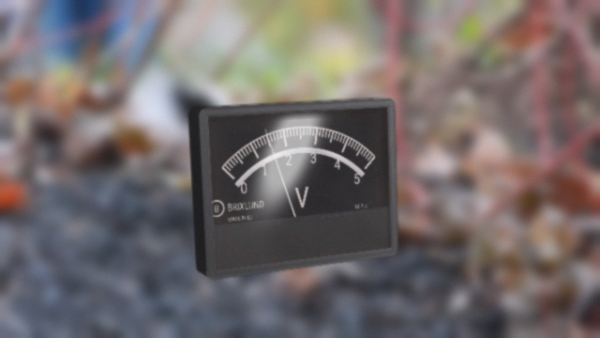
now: 1.5
